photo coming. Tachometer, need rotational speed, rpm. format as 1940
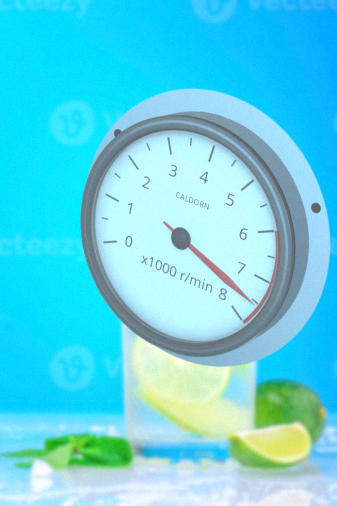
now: 7500
